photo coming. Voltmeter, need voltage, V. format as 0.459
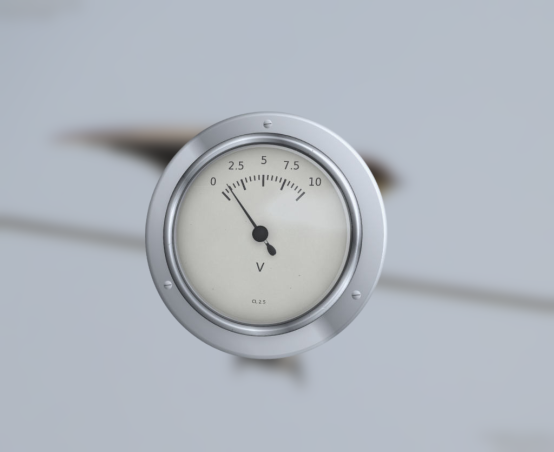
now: 1
